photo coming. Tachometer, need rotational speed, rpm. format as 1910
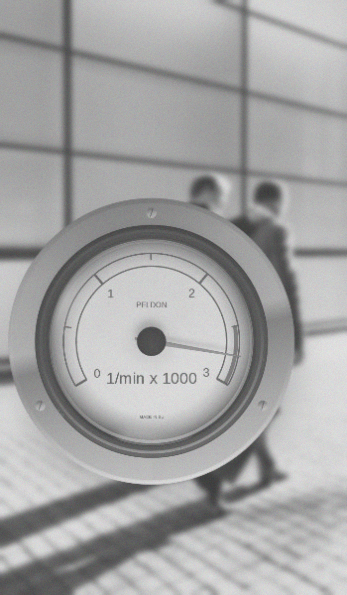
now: 2750
